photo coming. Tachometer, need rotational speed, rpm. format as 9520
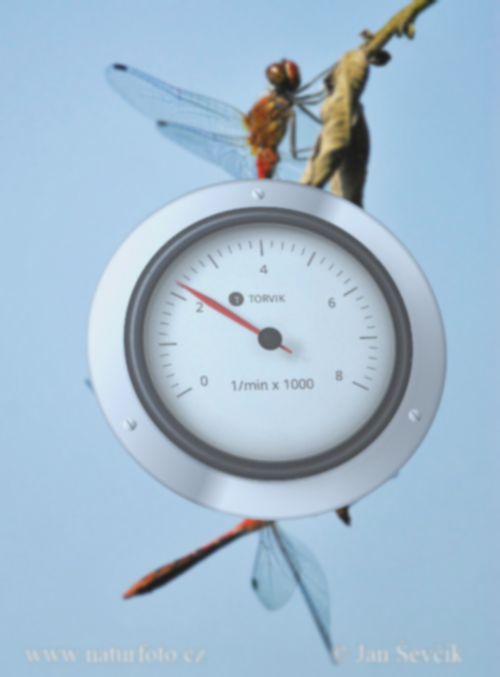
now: 2200
